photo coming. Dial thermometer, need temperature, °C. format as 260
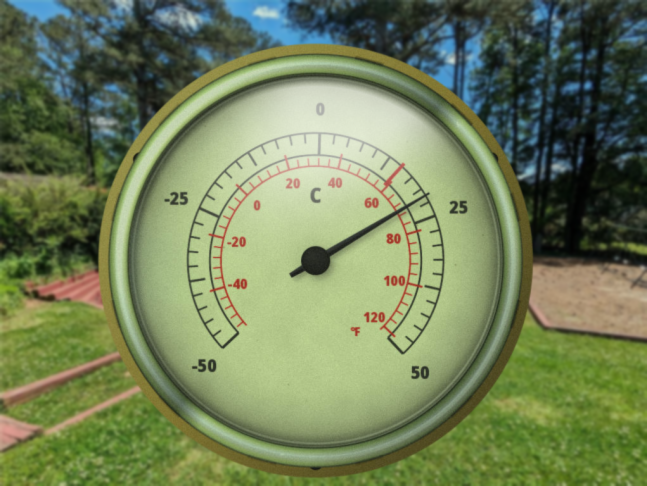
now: 21.25
